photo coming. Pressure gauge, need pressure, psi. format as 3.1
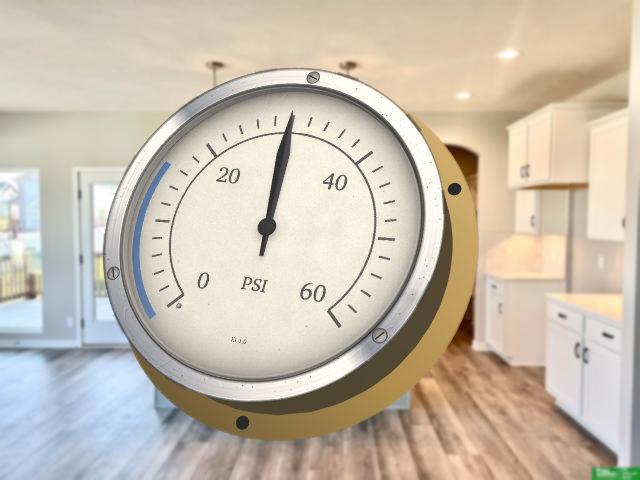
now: 30
